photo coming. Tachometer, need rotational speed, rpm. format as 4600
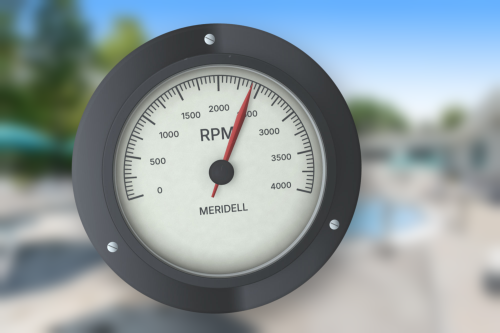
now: 2400
